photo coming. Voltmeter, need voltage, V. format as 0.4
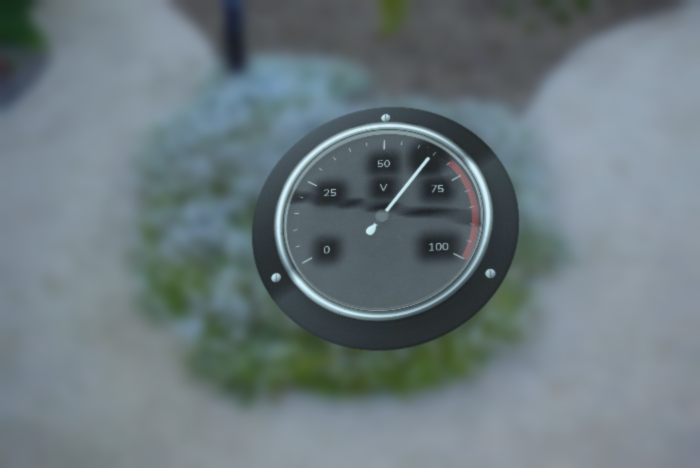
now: 65
